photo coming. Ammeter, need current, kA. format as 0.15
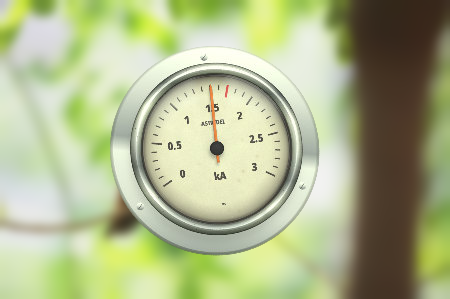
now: 1.5
